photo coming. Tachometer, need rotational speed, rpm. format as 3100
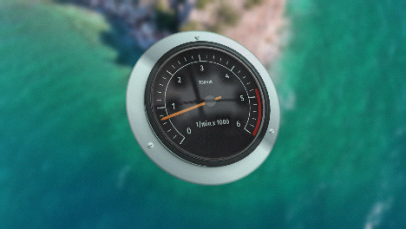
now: 700
